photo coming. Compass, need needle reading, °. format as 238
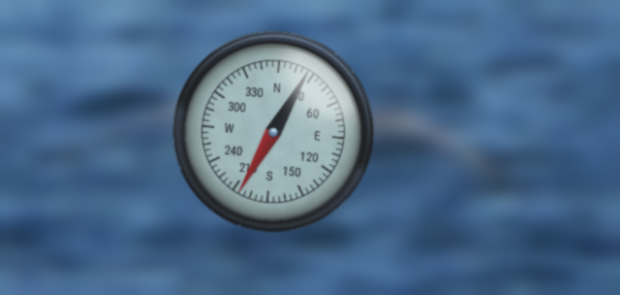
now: 205
